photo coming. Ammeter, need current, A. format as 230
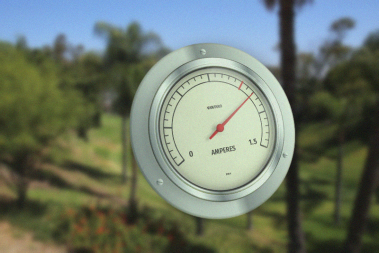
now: 1.1
